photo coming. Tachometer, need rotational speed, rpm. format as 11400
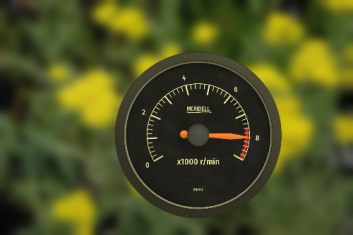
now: 8000
